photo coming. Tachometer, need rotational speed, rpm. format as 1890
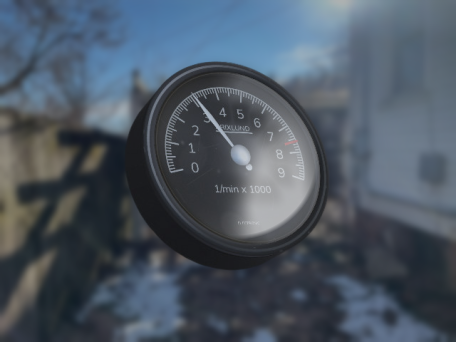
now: 3000
